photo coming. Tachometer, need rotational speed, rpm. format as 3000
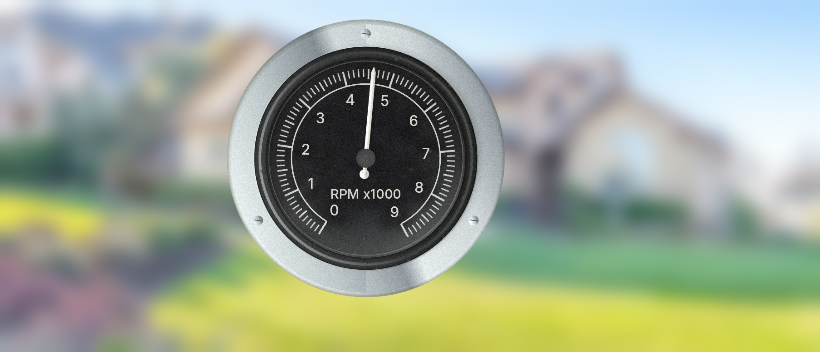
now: 4600
